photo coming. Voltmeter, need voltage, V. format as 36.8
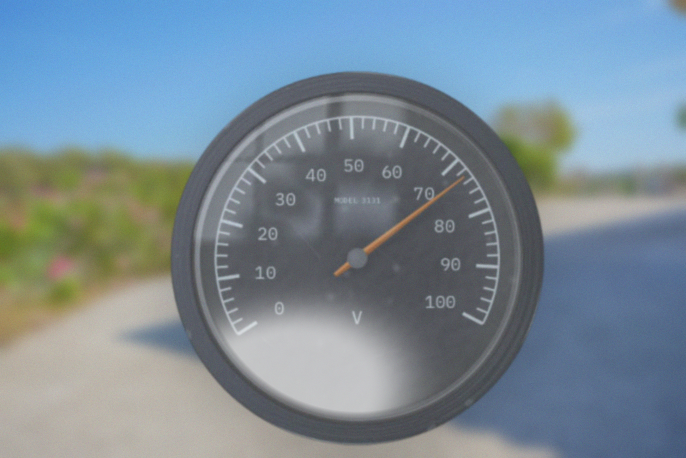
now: 73
